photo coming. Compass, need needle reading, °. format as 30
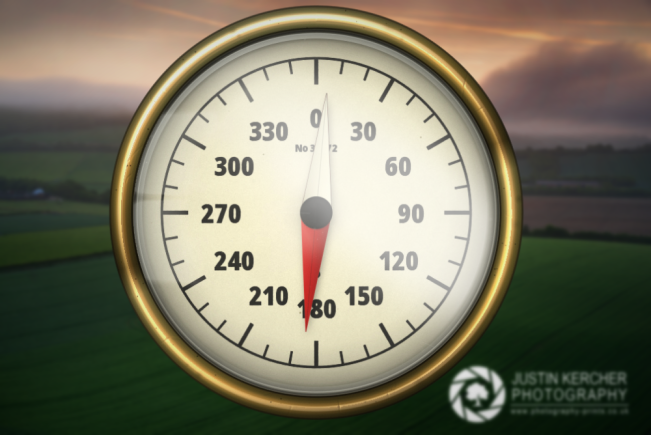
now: 185
